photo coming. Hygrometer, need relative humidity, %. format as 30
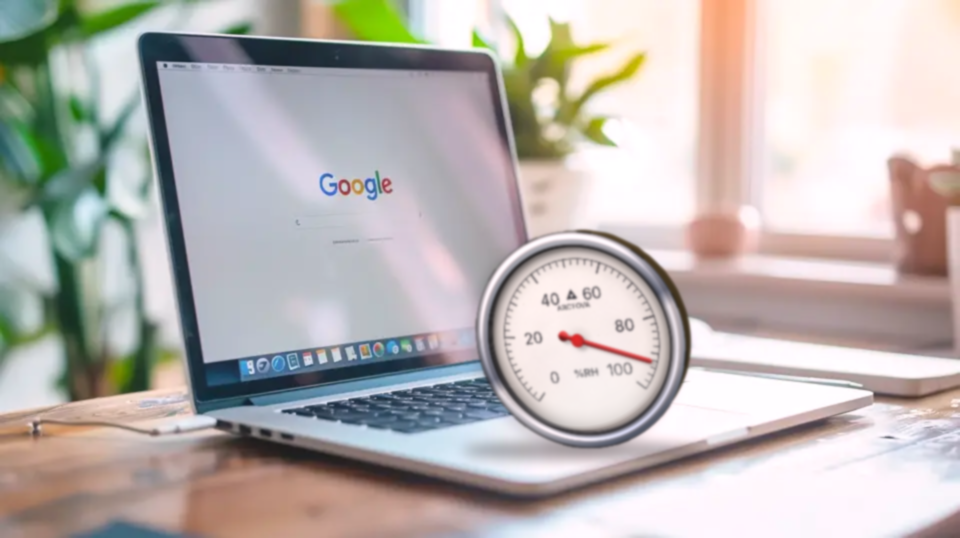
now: 92
